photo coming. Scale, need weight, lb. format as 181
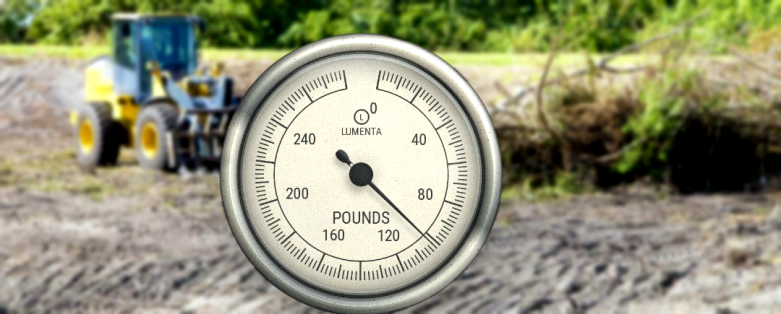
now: 102
